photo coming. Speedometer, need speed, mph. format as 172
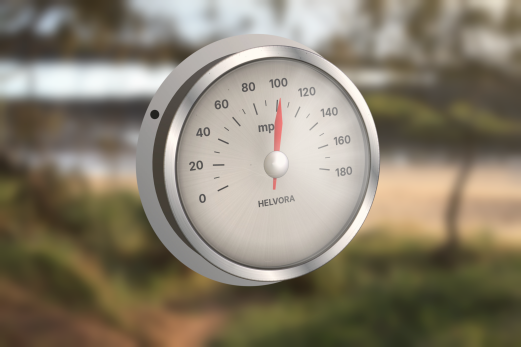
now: 100
